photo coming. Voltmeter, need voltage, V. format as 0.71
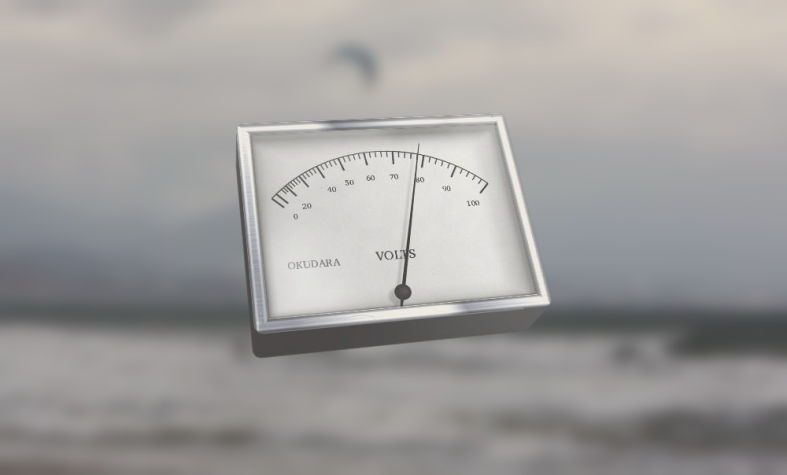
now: 78
